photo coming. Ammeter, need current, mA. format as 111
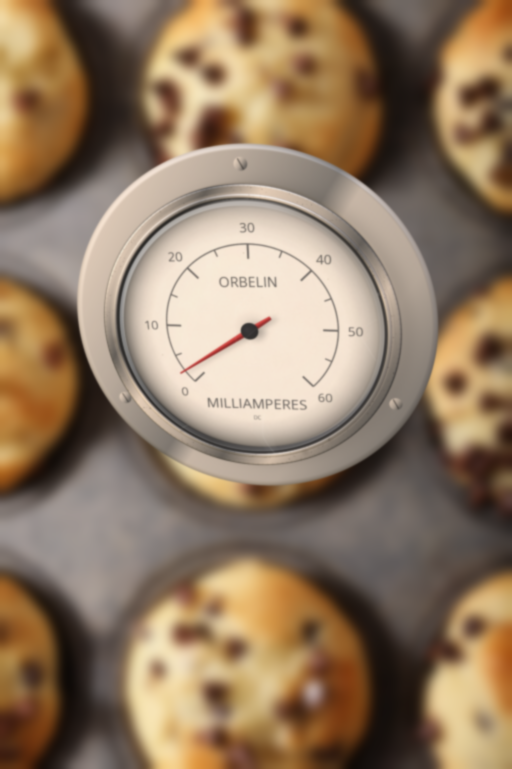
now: 2.5
